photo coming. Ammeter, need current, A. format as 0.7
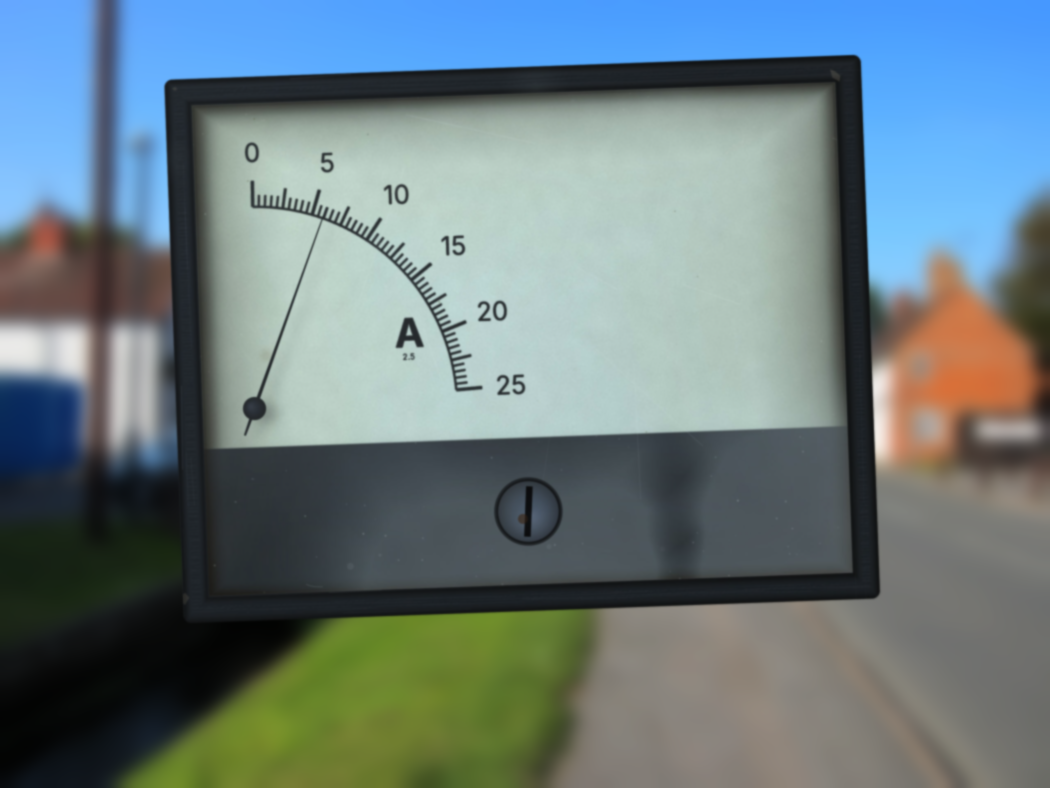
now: 6
